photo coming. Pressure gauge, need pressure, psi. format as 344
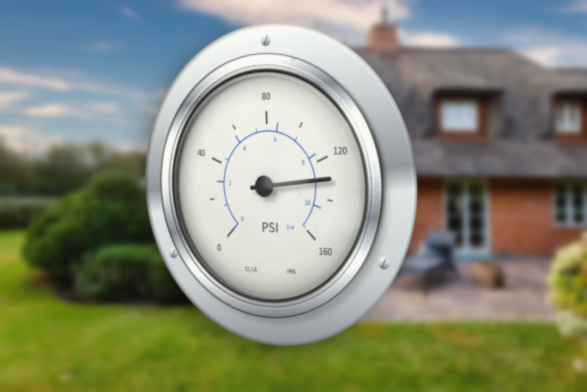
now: 130
